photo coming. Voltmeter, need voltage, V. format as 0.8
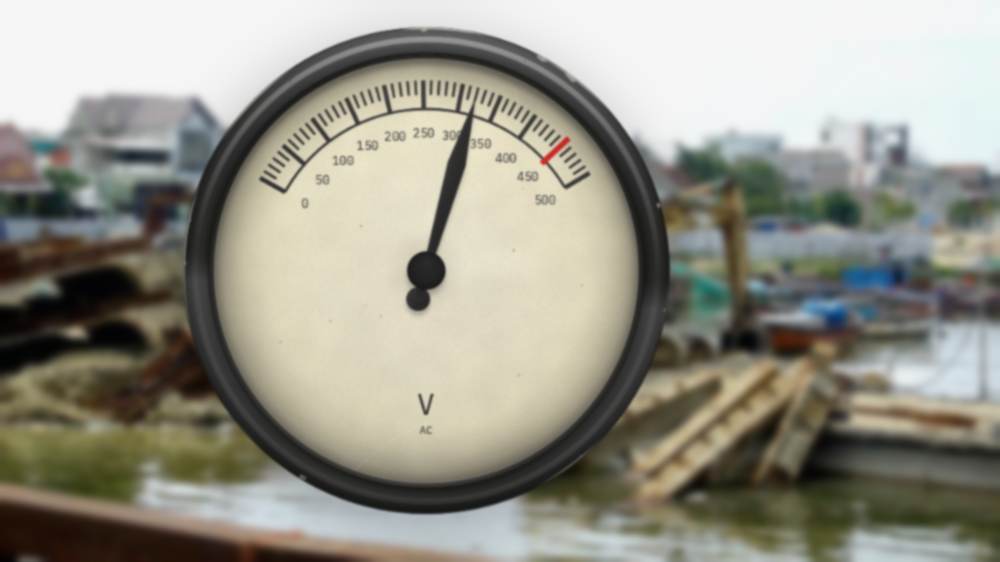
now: 320
